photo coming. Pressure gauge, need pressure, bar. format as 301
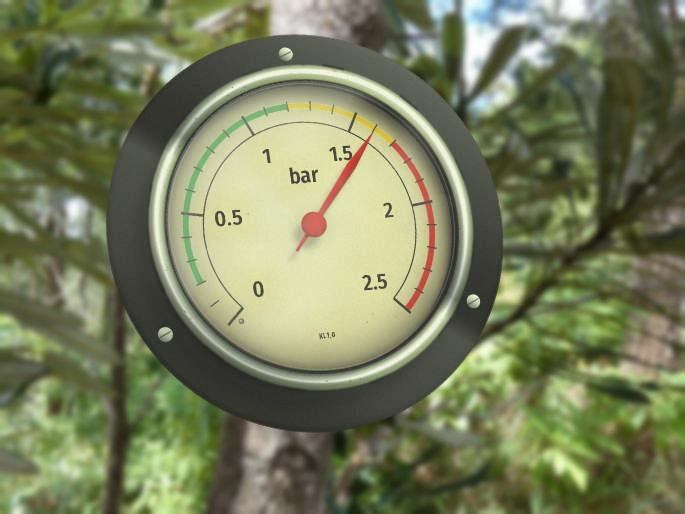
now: 1.6
